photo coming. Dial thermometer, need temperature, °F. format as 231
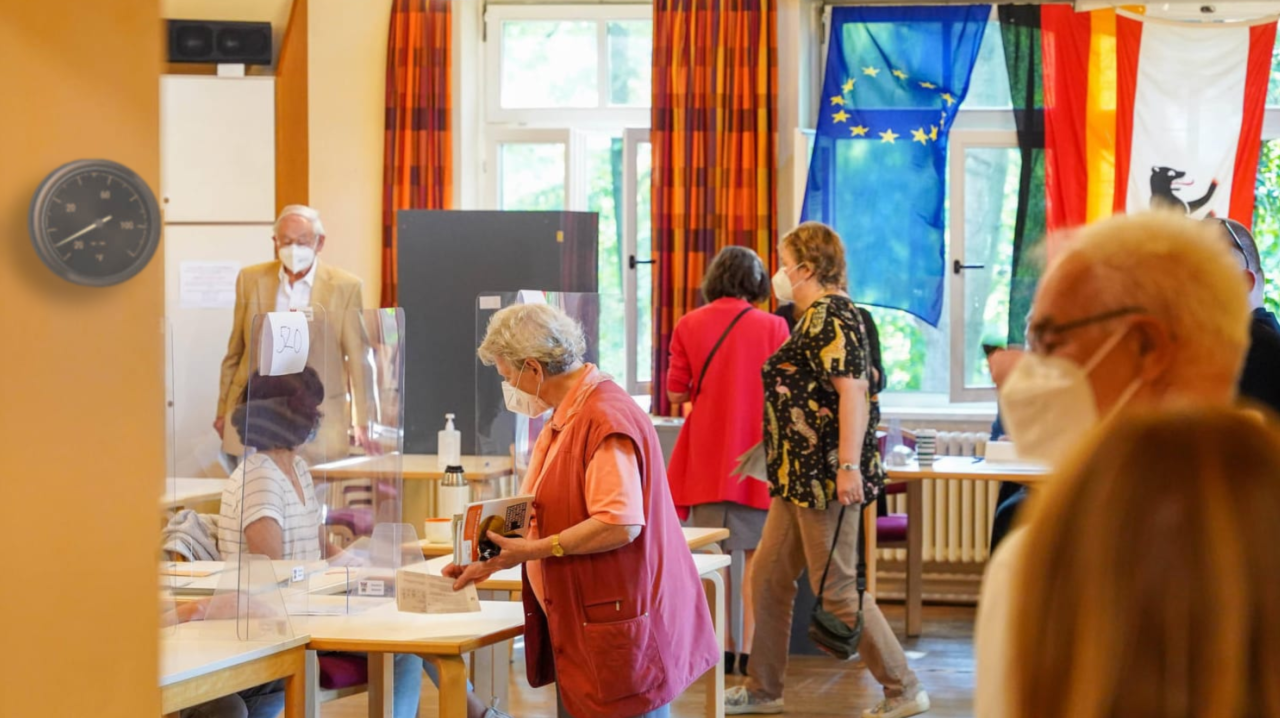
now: -10
